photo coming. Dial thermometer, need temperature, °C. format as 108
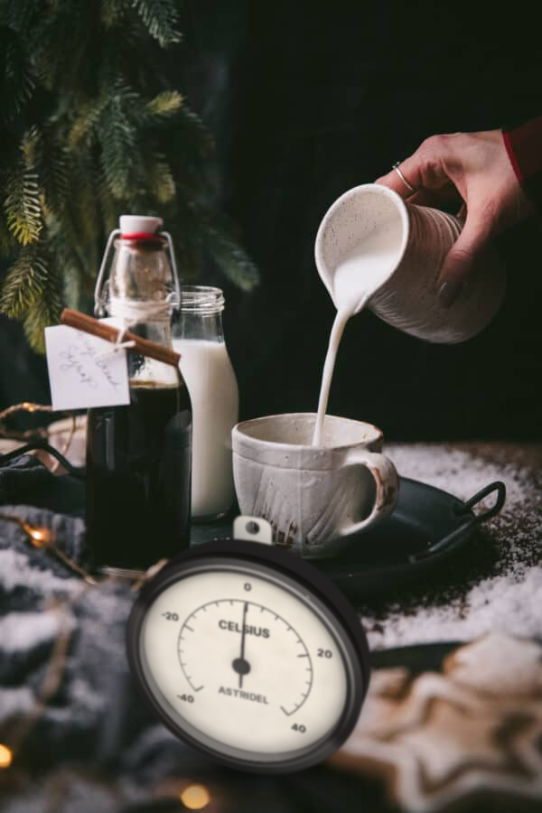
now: 0
